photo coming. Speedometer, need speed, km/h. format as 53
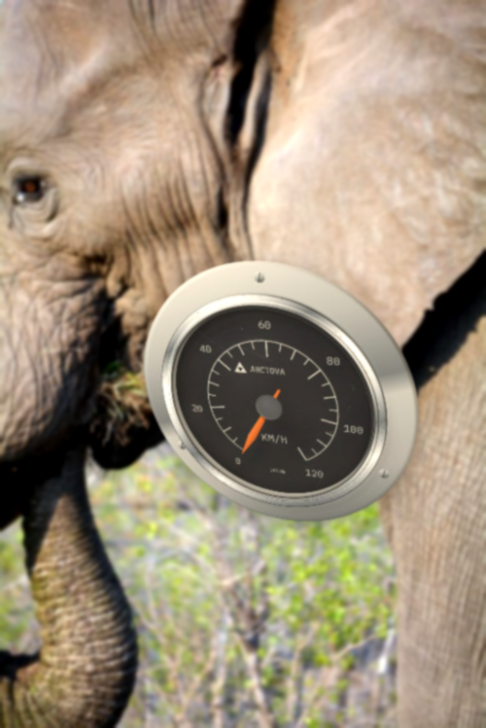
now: 0
